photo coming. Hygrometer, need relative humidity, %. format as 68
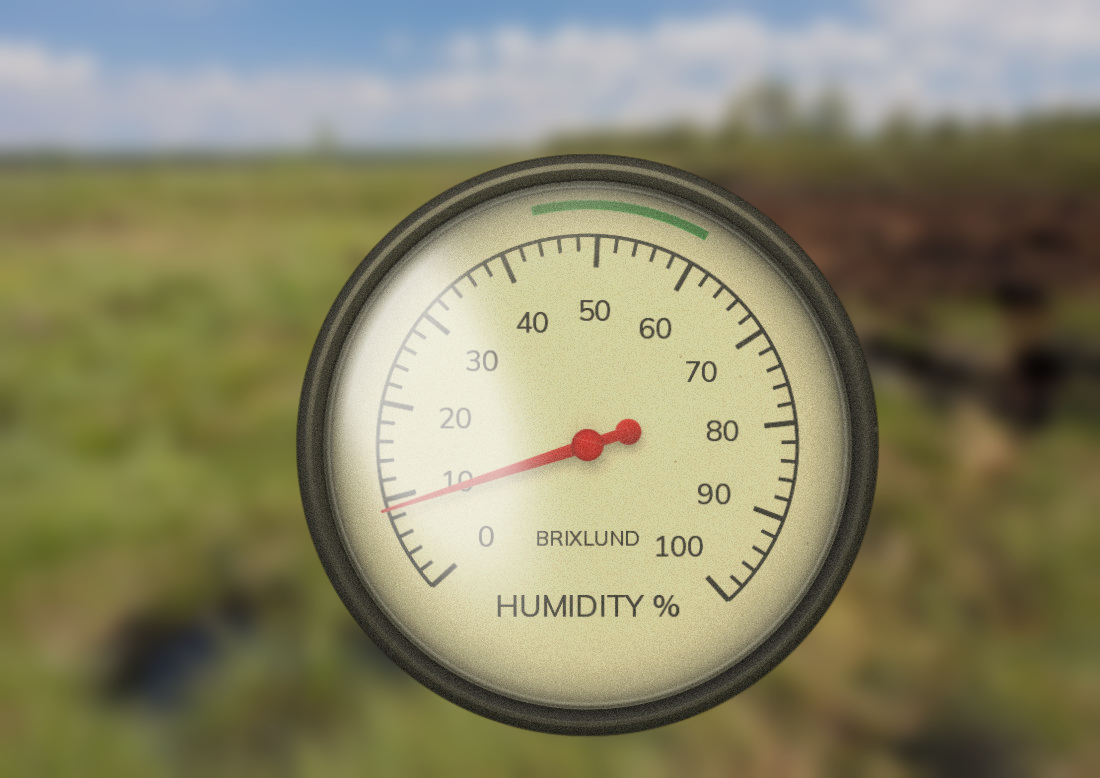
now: 9
